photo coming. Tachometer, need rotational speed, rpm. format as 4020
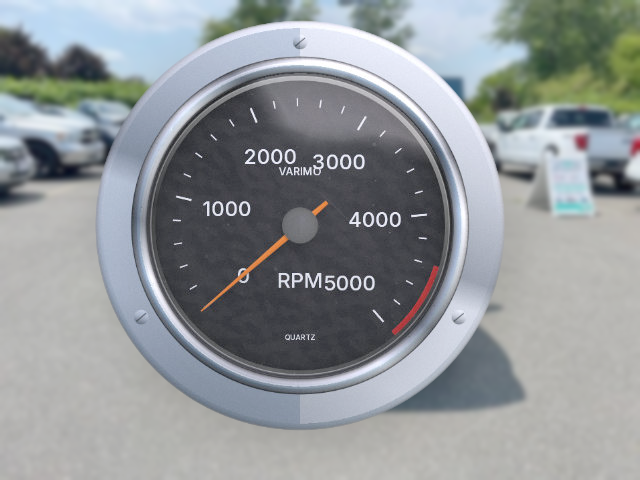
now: 0
